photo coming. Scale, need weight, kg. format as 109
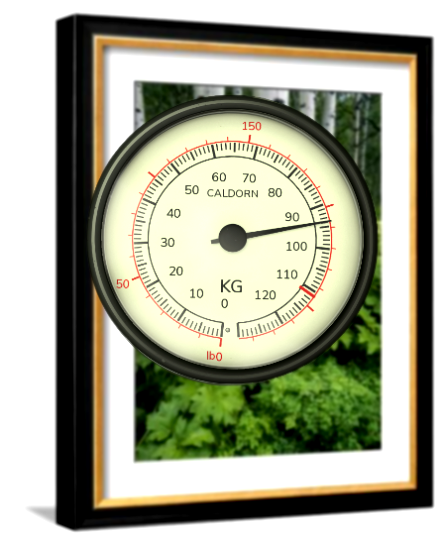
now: 94
